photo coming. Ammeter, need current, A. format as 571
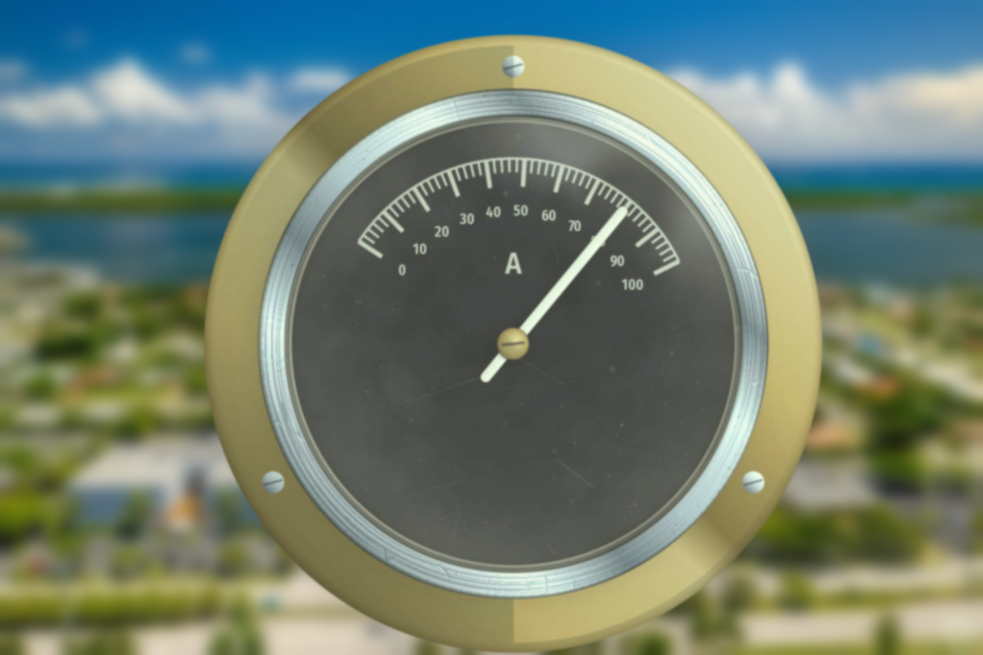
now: 80
